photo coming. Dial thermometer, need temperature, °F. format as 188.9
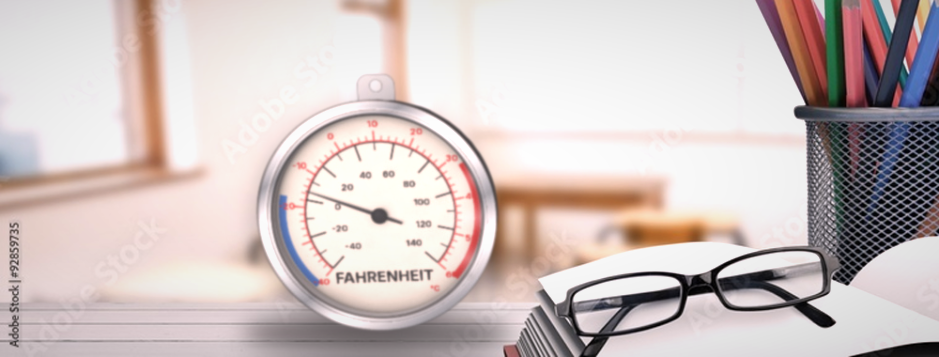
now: 5
